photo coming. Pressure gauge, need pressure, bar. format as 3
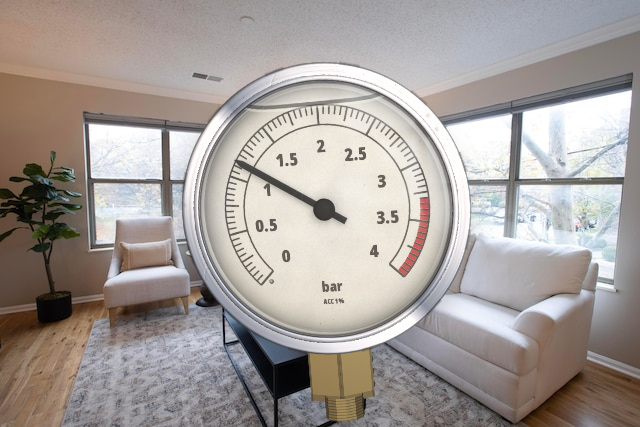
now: 1.15
